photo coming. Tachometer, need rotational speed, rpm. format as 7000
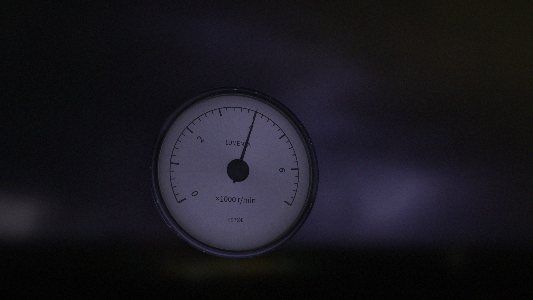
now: 4000
